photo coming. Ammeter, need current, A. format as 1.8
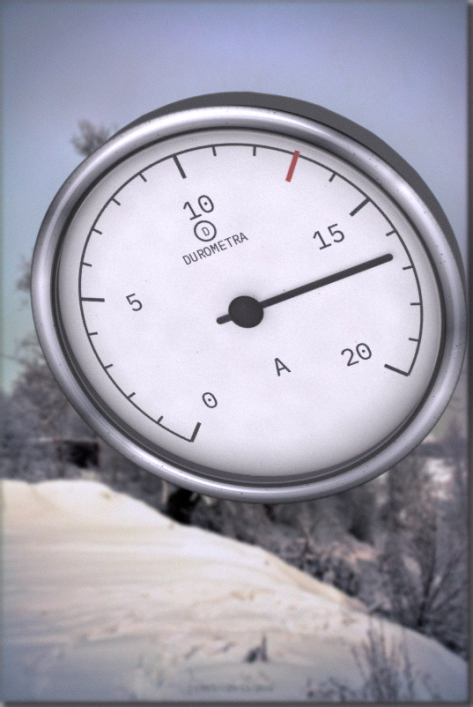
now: 16.5
